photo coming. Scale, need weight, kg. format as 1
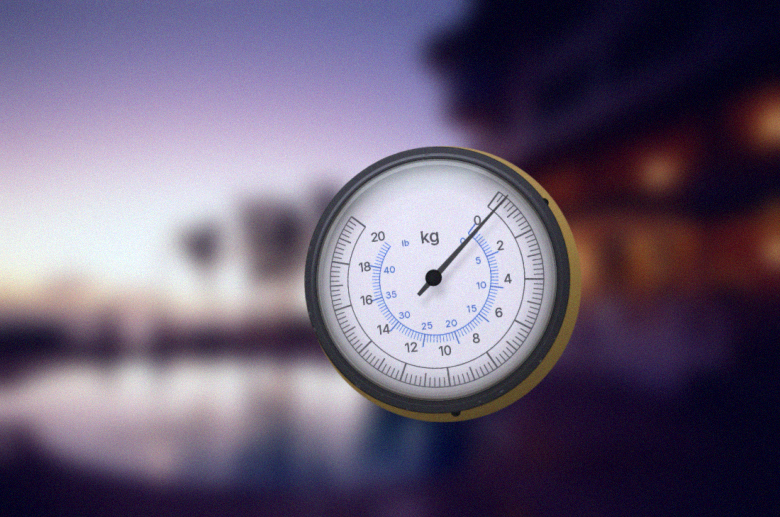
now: 0.4
